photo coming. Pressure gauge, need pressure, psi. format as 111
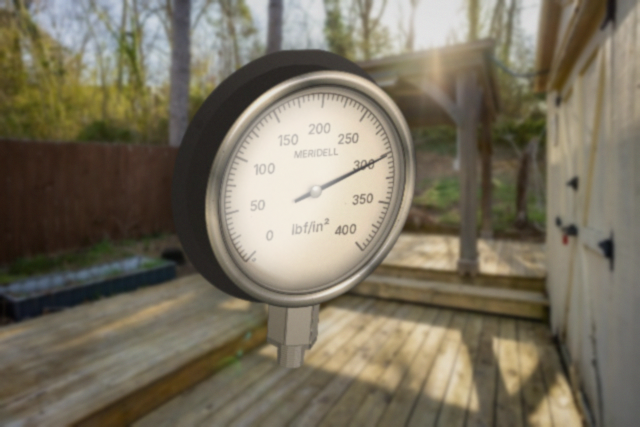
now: 300
